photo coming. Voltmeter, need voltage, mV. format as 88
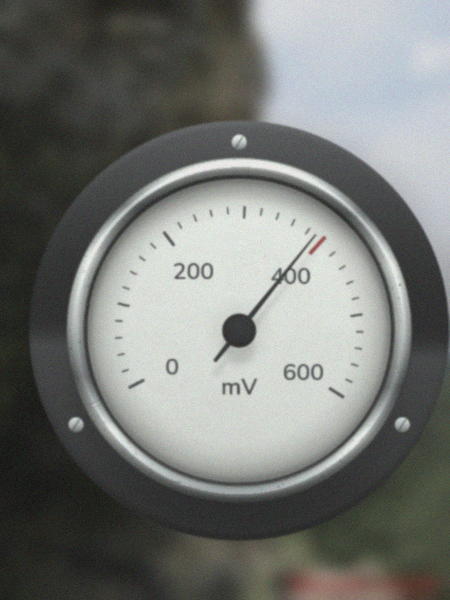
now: 390
